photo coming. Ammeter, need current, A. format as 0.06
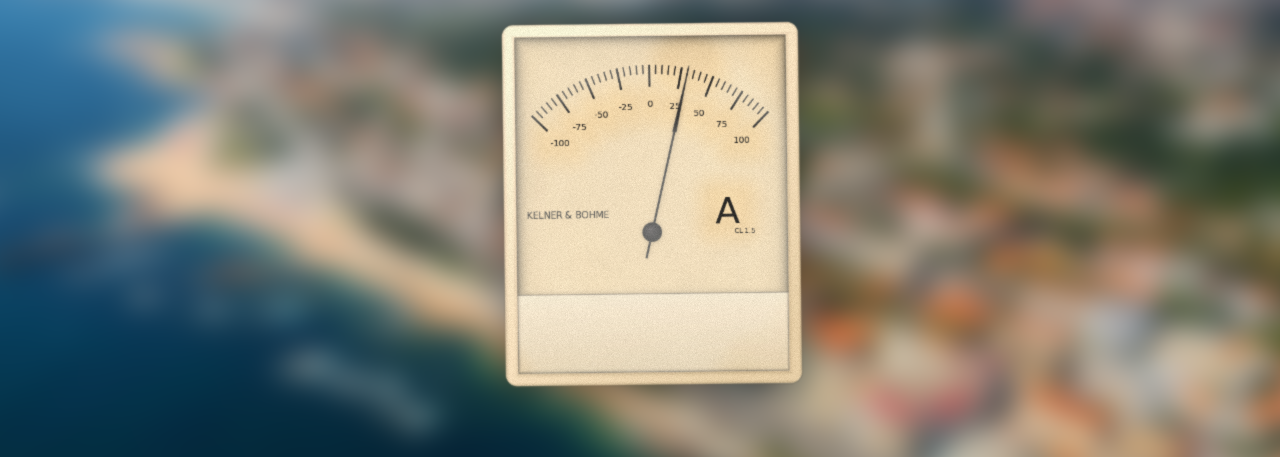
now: 30
